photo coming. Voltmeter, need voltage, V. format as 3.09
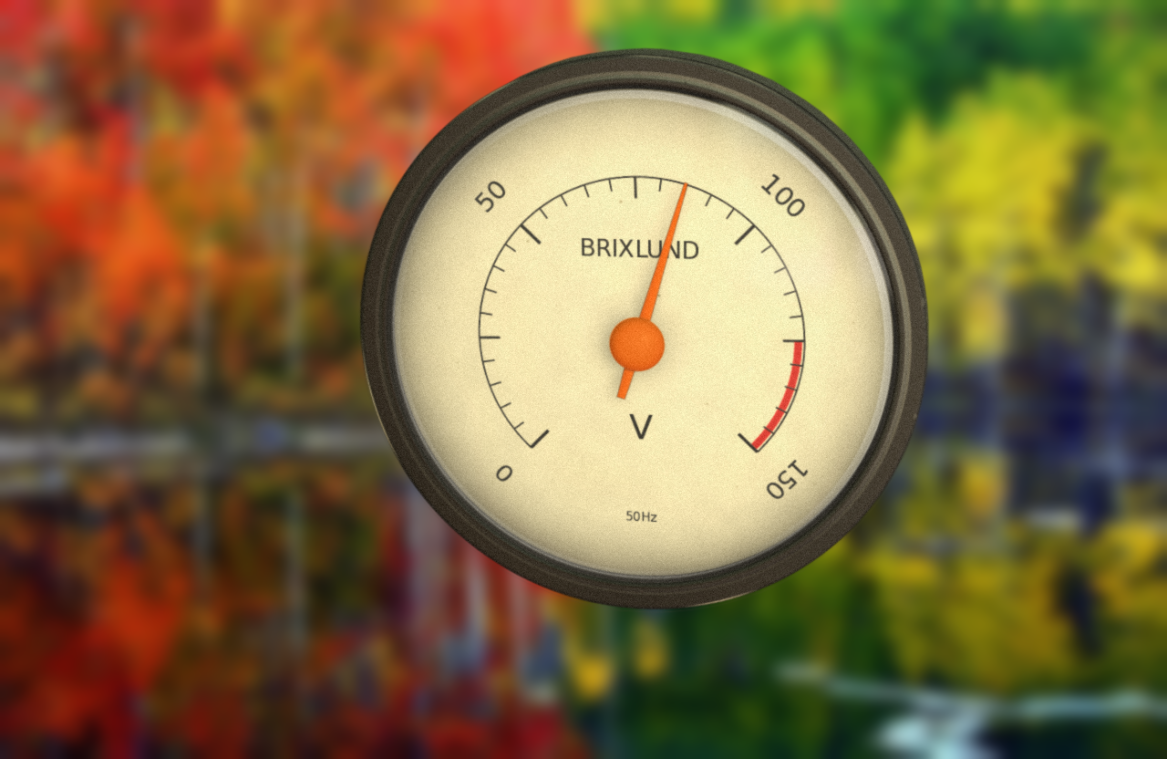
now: 85
